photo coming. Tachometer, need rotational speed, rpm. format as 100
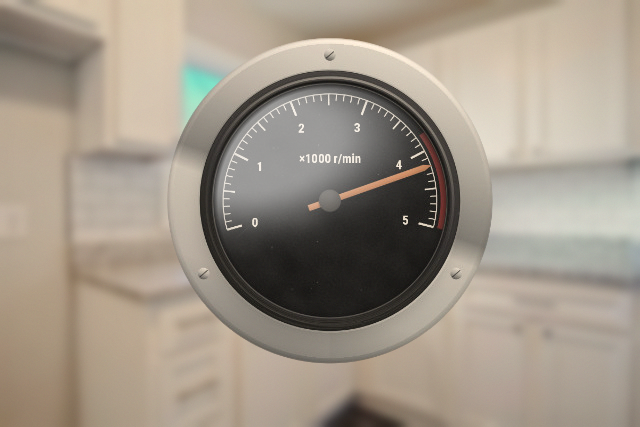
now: 4200
